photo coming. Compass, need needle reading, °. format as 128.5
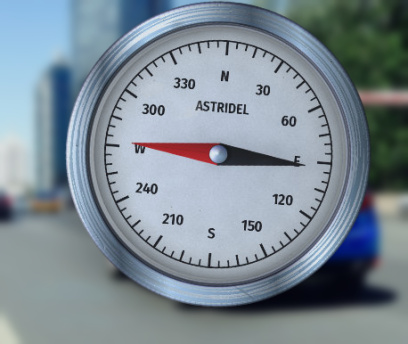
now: 272.5
